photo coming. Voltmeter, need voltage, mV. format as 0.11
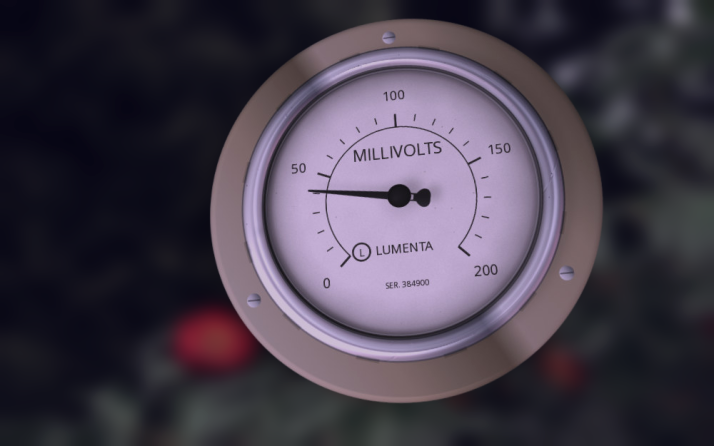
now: 40
